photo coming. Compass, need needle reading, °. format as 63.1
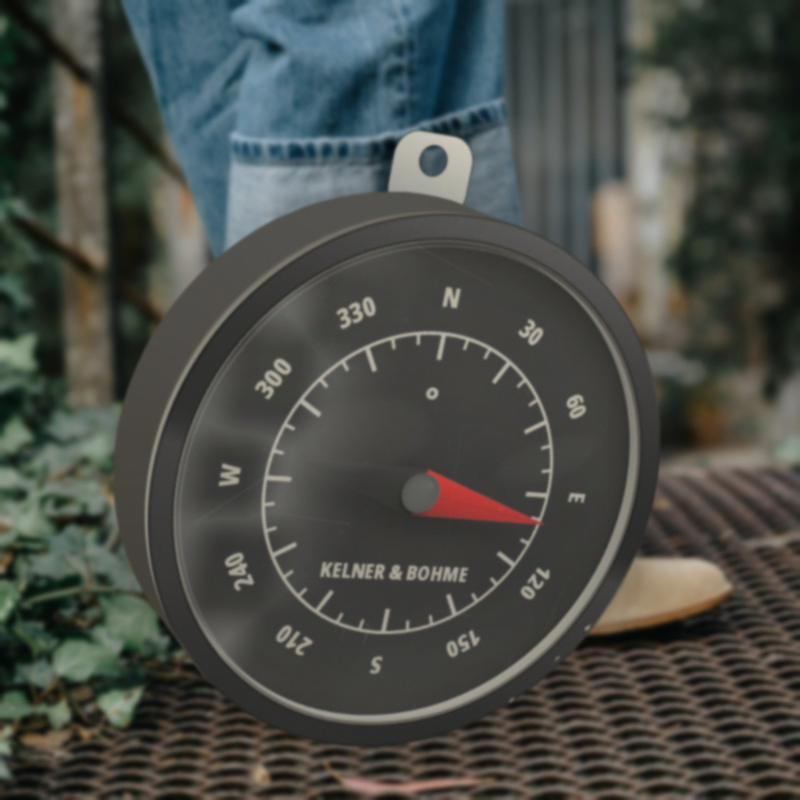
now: 100
